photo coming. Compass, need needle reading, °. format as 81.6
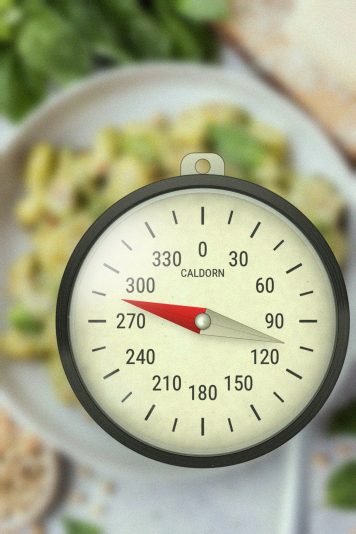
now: 285
